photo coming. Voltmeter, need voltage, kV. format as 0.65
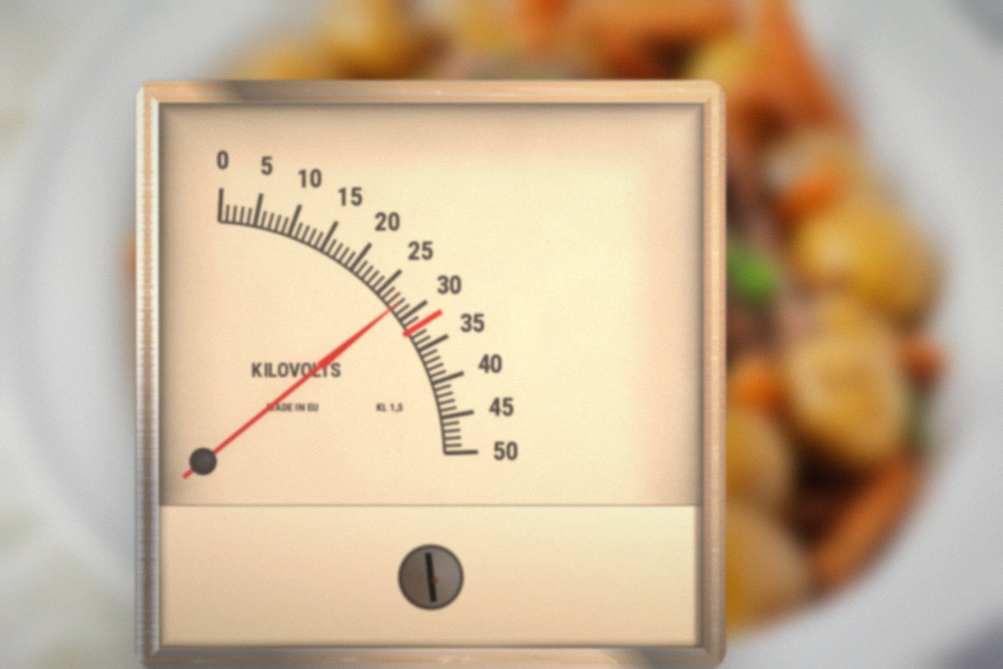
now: 28
